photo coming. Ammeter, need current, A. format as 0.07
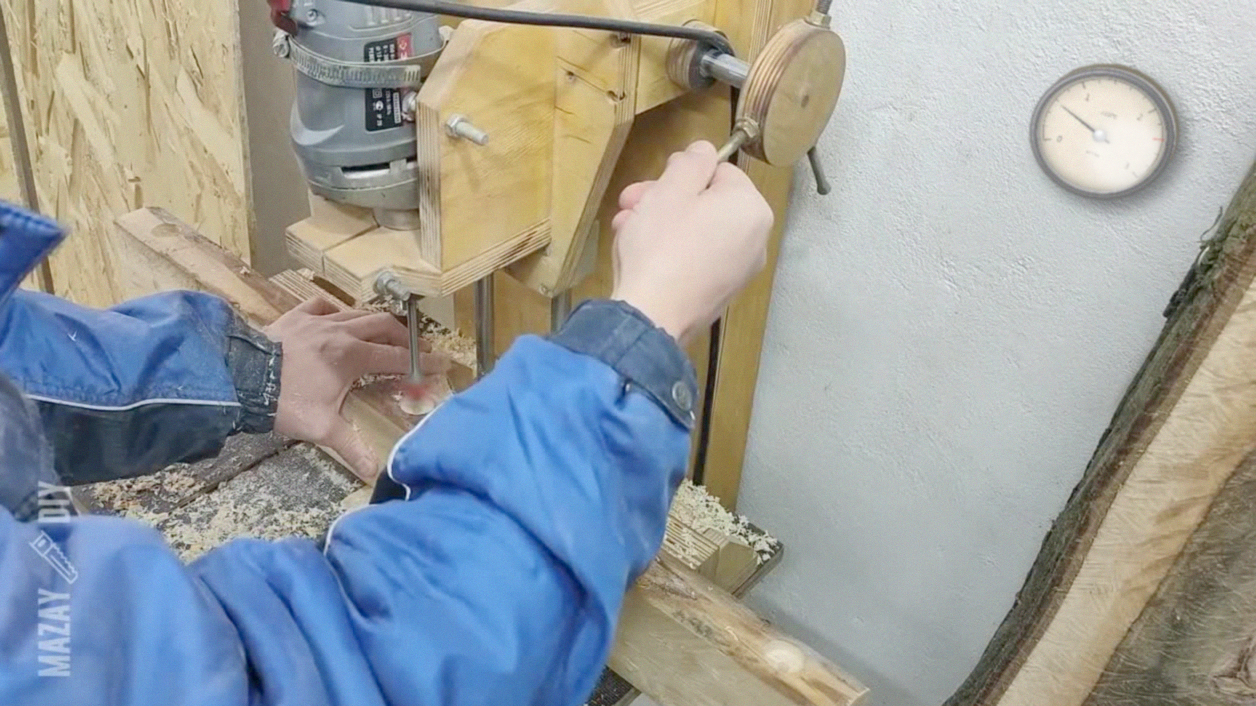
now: 0.6
